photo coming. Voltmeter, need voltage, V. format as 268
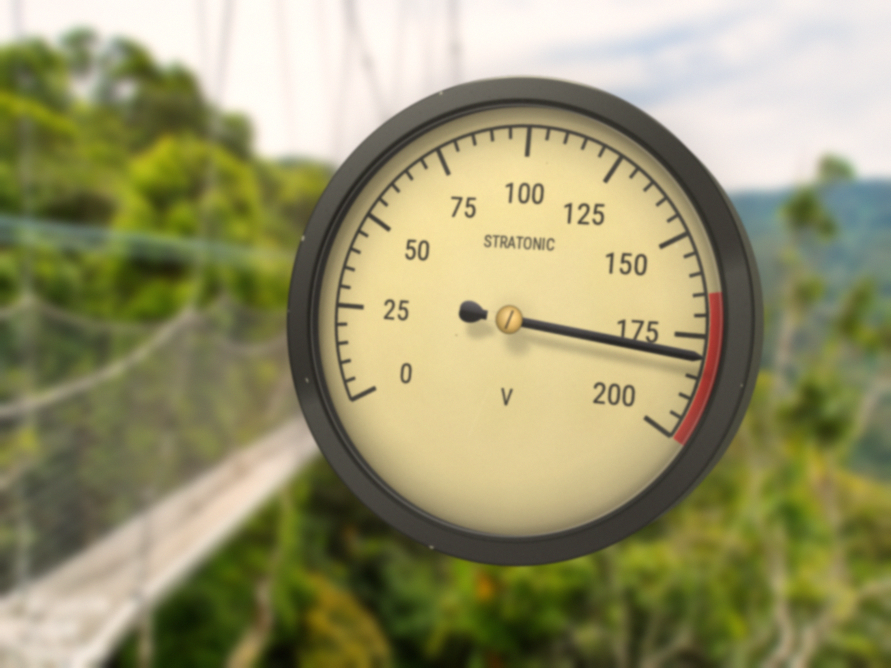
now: 180
